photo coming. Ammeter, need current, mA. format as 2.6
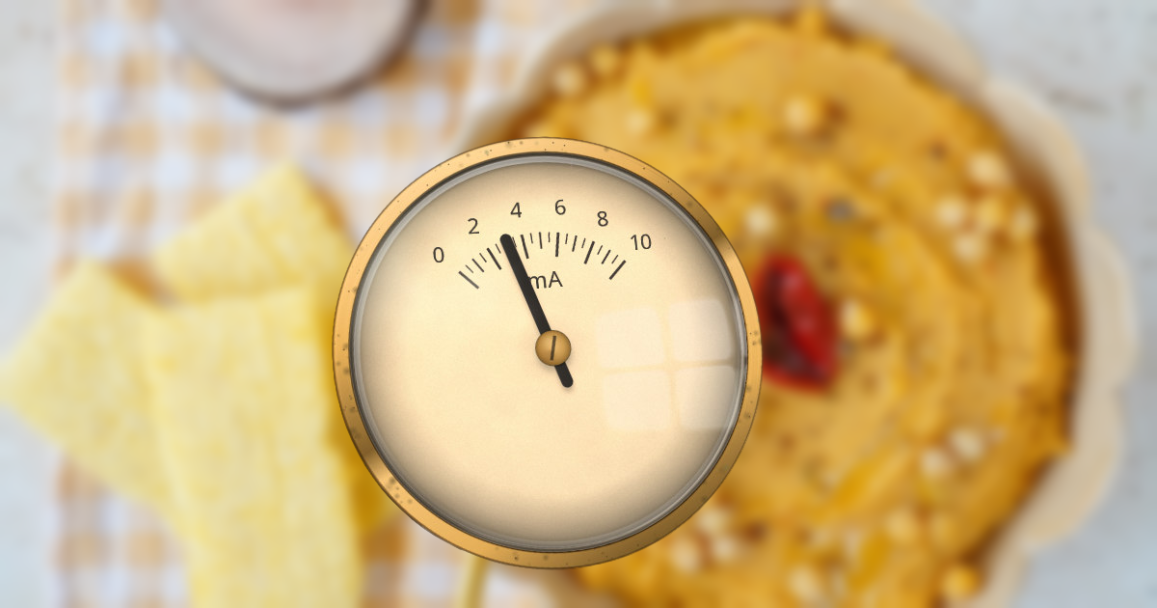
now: 3
